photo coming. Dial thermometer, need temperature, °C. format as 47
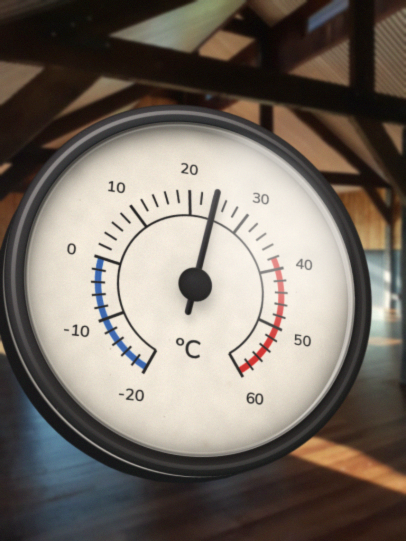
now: 24
